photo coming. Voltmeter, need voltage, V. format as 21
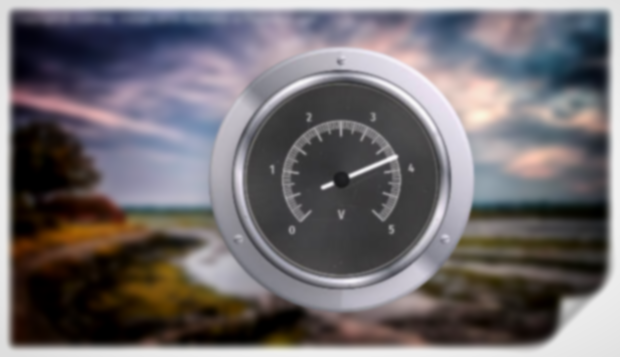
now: 3.75
